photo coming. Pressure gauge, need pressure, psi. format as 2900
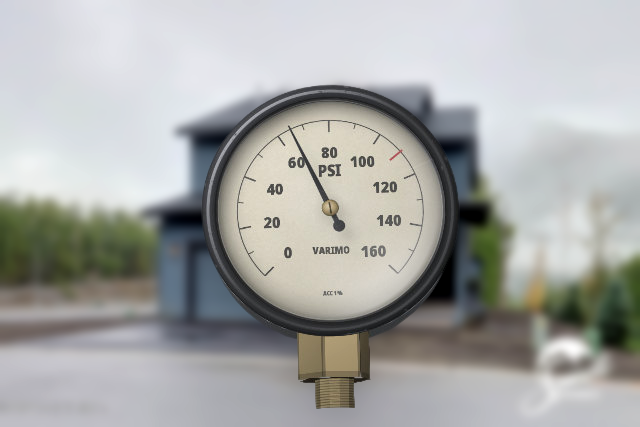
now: 65
